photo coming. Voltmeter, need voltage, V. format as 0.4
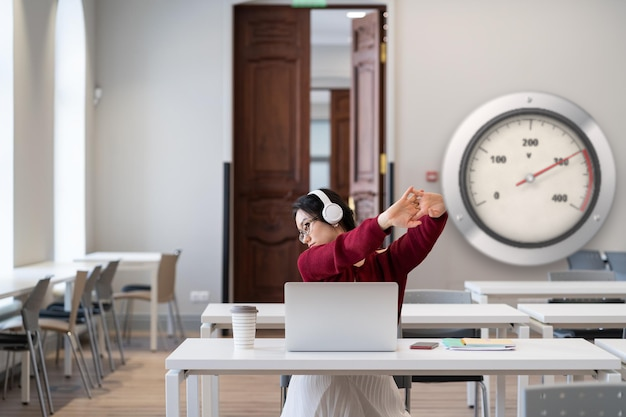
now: 300
